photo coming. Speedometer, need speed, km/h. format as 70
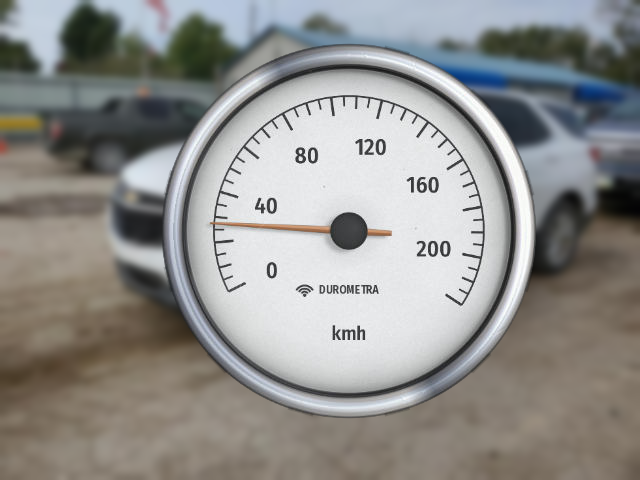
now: 27.5
